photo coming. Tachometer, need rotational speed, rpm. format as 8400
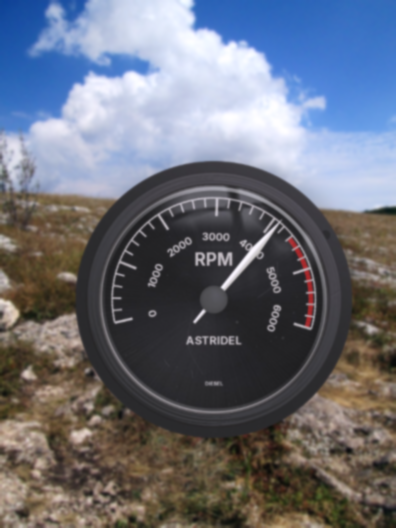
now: 4100
